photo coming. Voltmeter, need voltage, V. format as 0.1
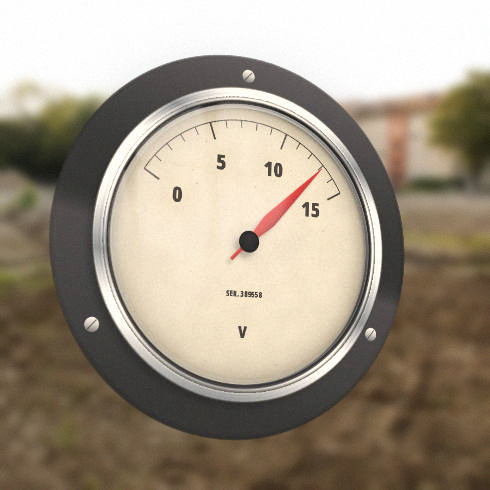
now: 13
